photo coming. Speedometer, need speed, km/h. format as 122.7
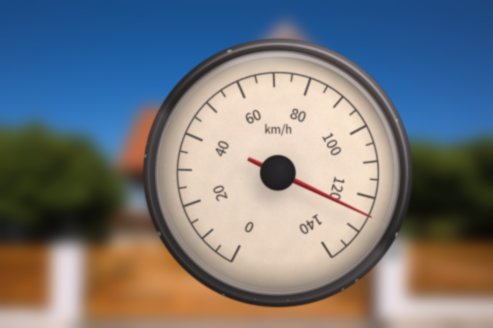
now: 125
